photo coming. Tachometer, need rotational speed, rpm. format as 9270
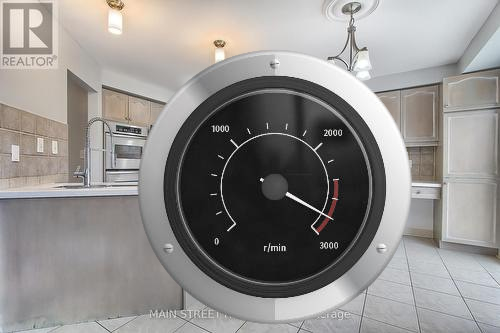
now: 2800
